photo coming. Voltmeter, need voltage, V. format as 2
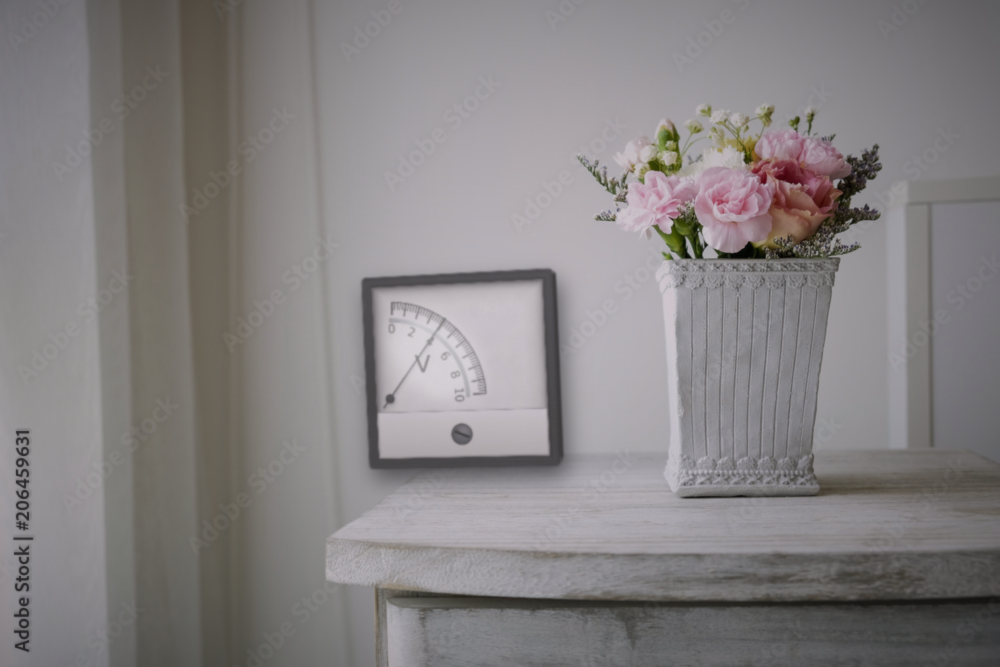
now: 4
